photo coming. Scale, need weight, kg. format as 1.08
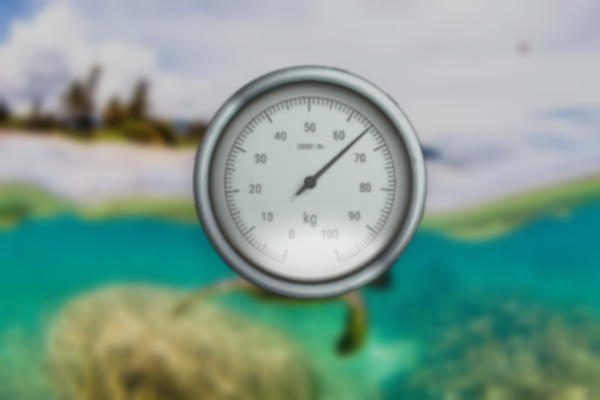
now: 65
